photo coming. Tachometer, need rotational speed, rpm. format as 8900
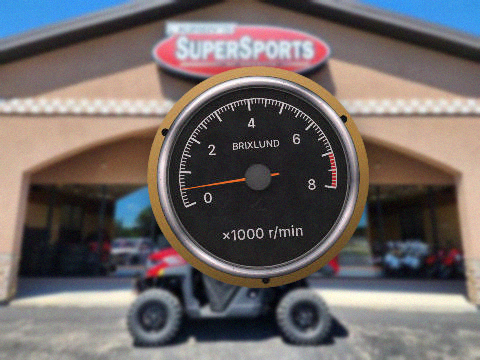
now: 500
